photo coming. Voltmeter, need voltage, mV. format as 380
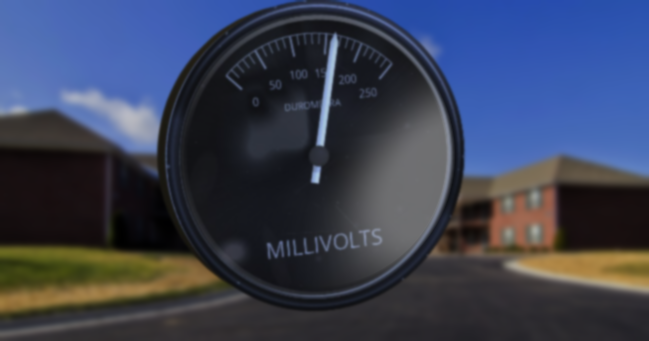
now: 160
